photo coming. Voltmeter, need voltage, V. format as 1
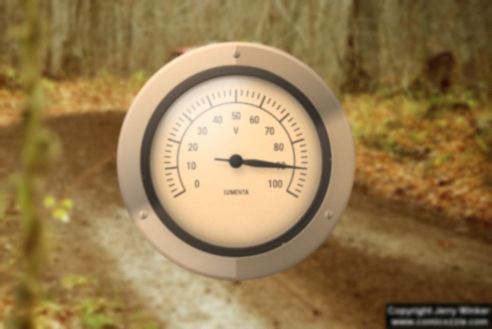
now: 90
